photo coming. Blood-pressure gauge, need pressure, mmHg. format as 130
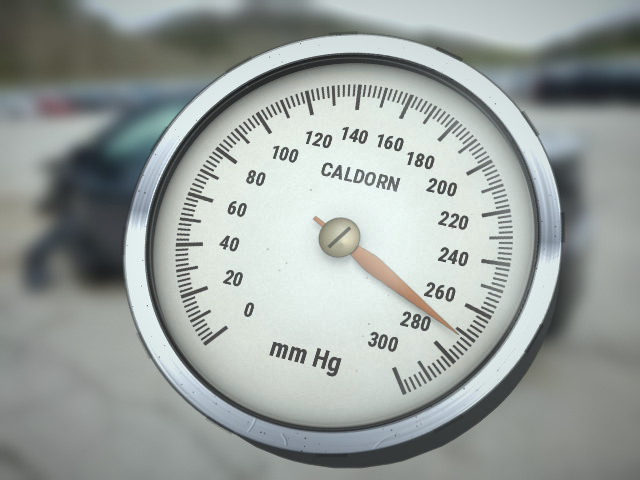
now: 272
